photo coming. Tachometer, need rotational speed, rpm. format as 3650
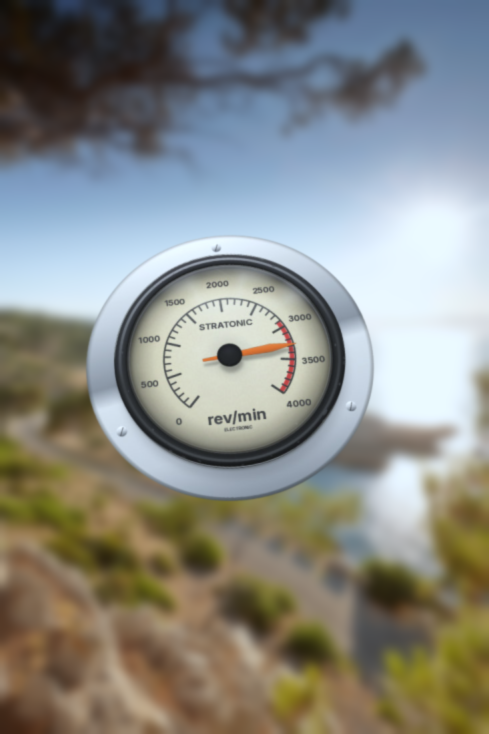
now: 3300
